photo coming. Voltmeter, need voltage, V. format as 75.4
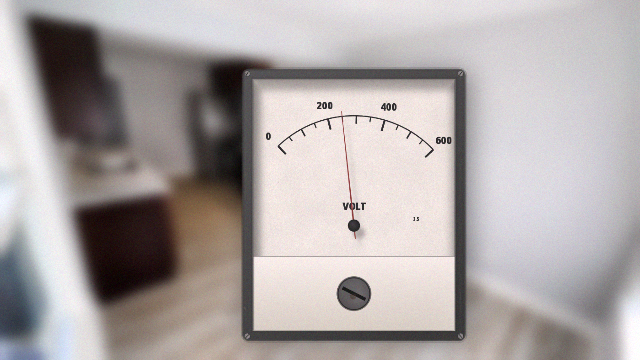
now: 250
